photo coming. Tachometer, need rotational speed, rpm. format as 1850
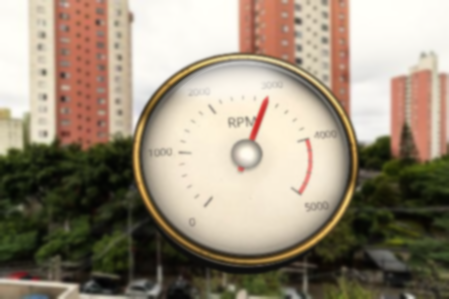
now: 3000
